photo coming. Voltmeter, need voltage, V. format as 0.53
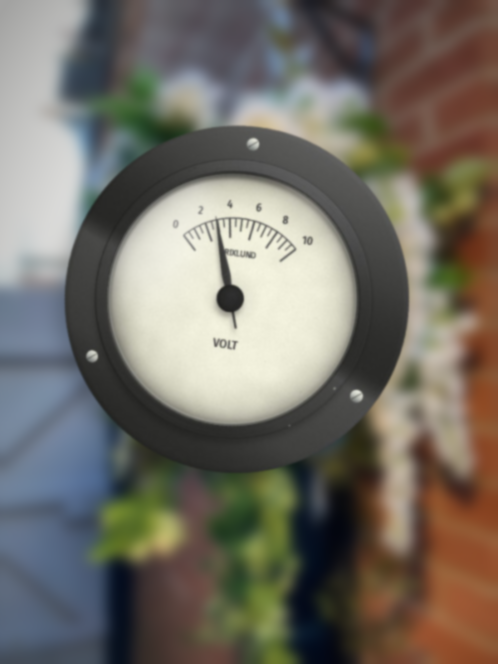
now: 3
